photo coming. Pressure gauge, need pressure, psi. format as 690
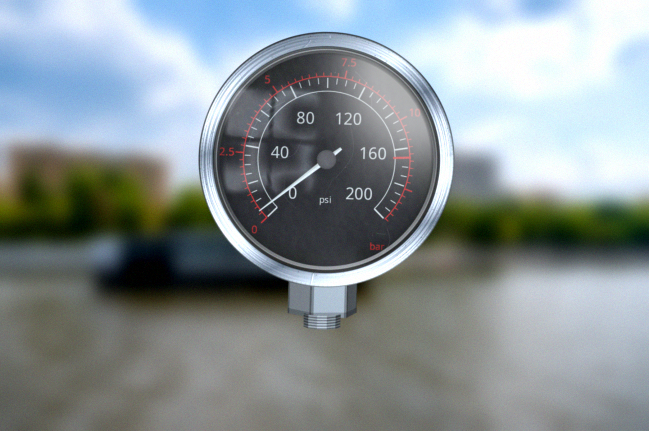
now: 5
